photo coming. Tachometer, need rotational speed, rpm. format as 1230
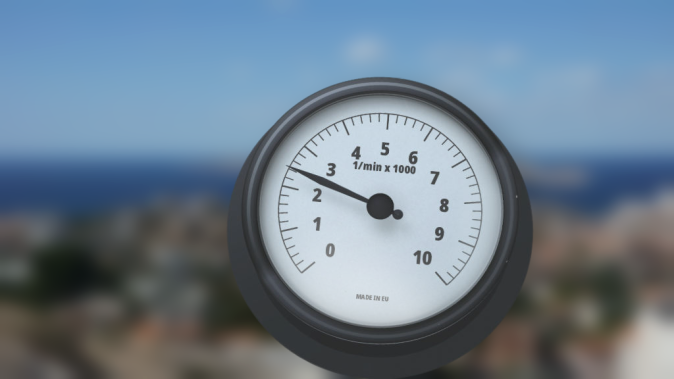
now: 2400
